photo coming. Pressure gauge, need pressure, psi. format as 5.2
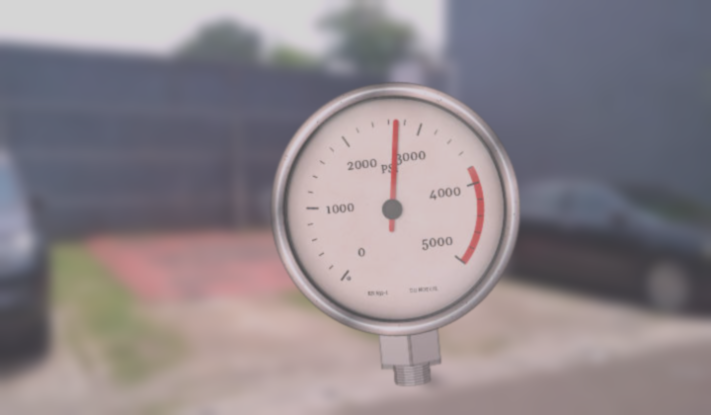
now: 2700
